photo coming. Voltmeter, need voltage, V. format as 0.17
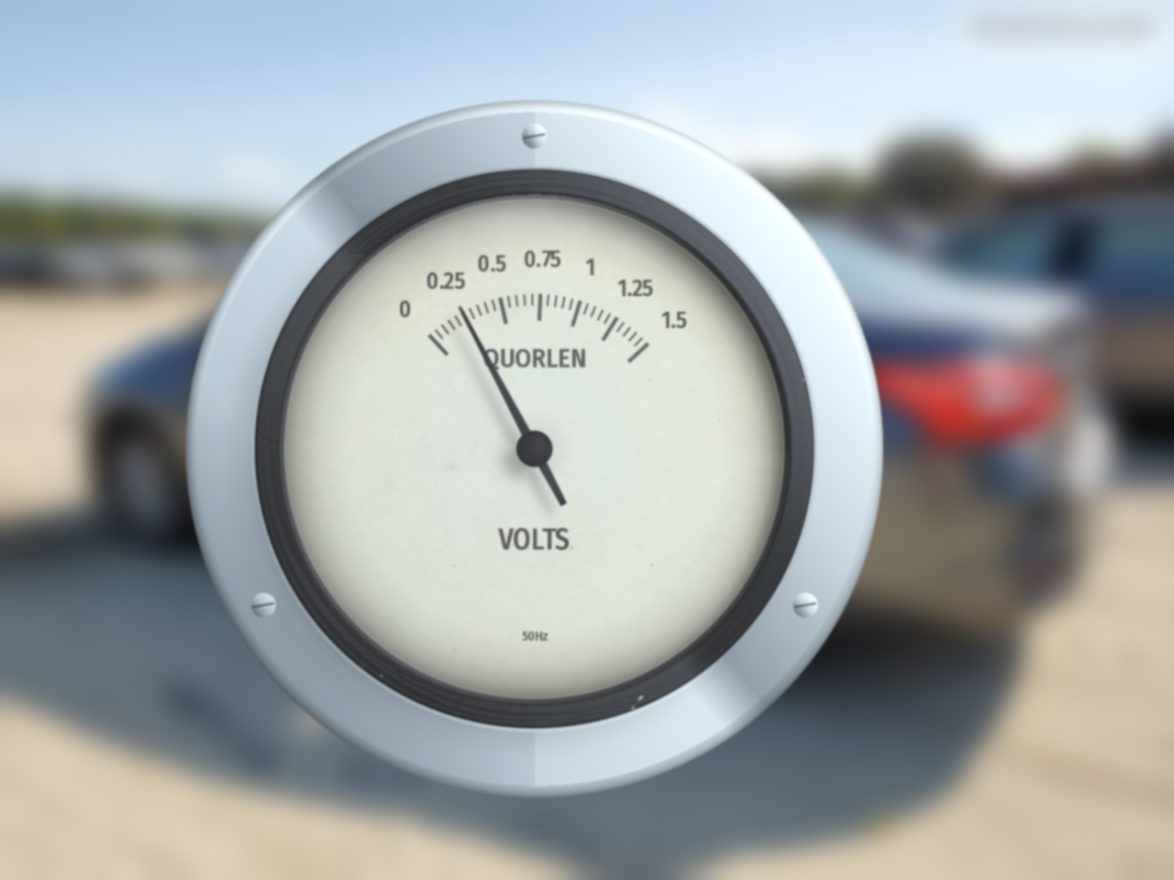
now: 0.25
